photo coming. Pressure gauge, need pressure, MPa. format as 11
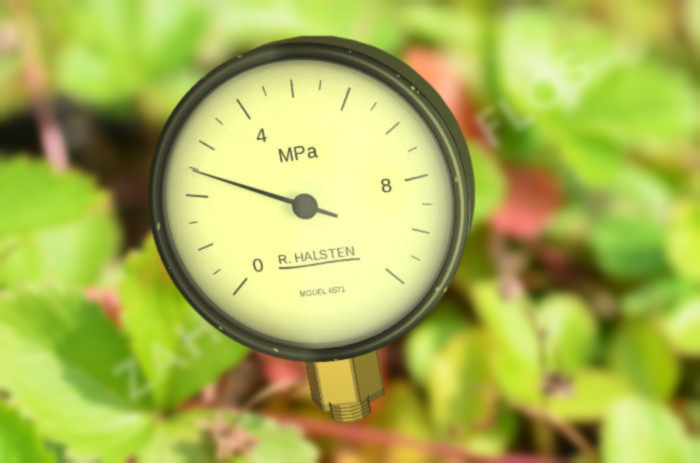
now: 2.5
